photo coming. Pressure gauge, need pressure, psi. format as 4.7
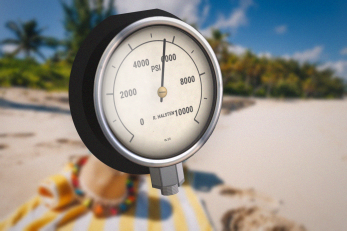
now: 5500
